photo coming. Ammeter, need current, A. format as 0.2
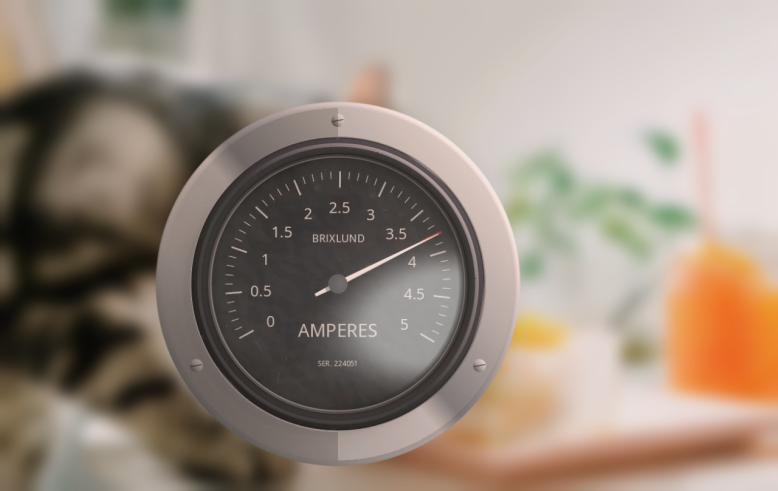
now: 3.8
